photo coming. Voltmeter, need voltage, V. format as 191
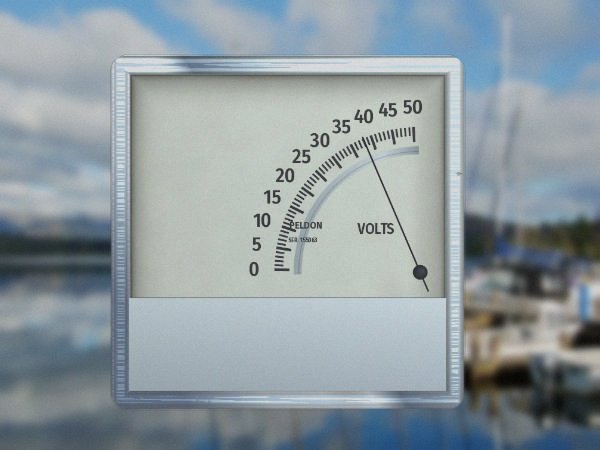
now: 38
